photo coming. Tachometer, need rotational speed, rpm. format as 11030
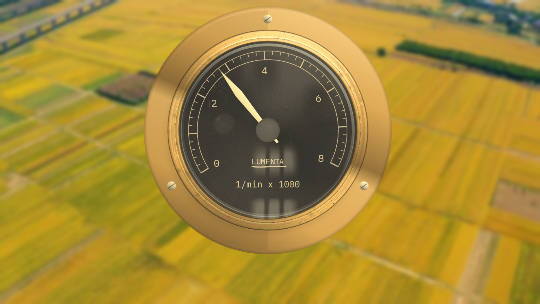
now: 2800
